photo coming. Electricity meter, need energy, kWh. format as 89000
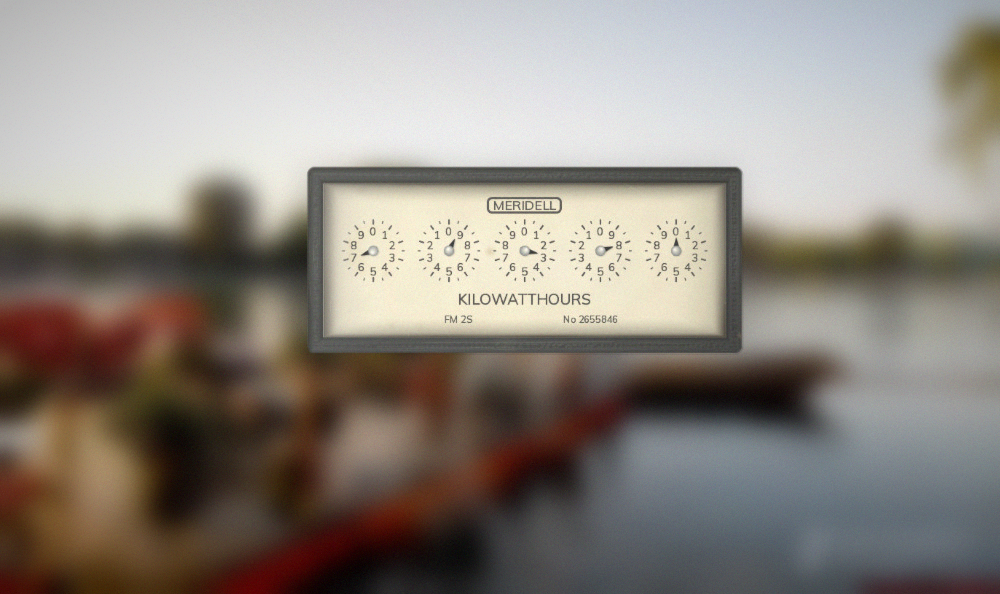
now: 69280
